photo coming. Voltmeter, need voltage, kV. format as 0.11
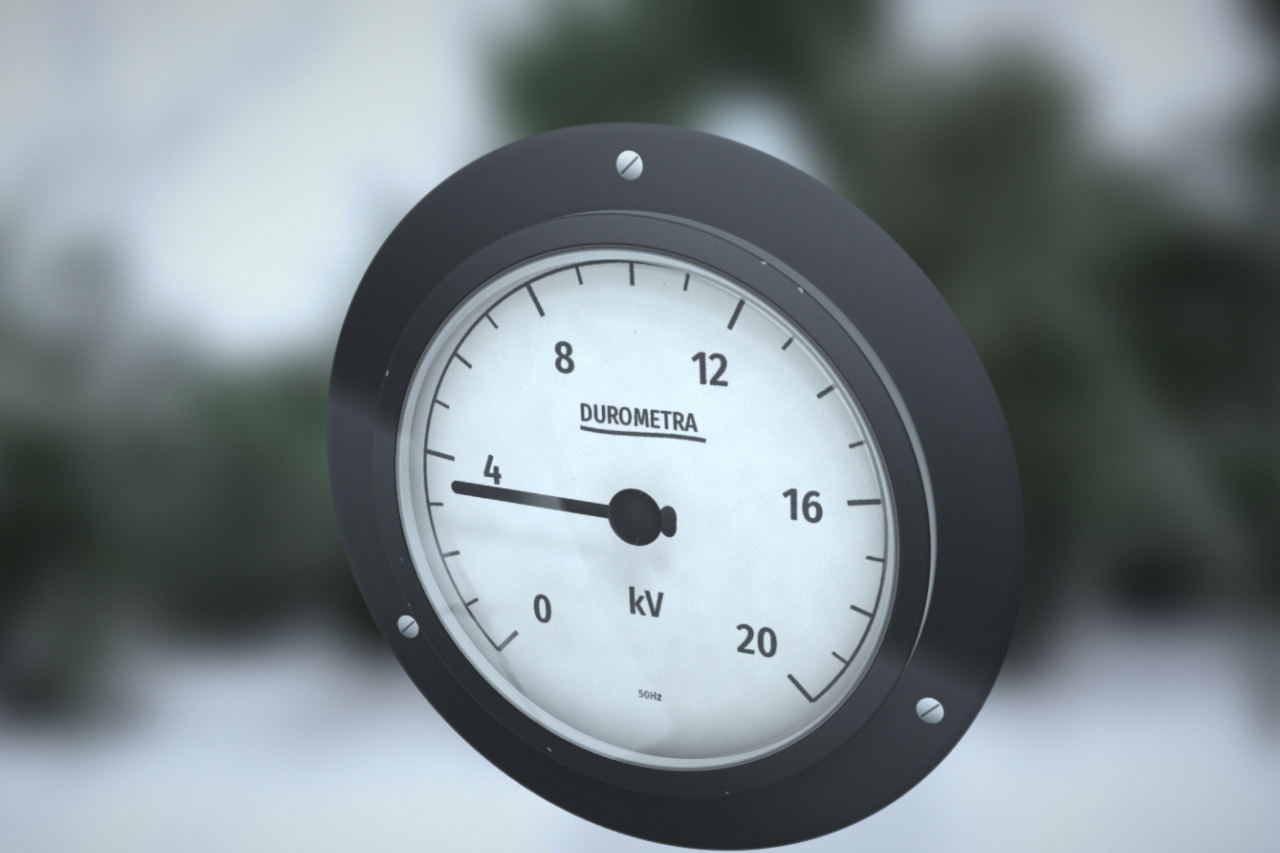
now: 3.5
